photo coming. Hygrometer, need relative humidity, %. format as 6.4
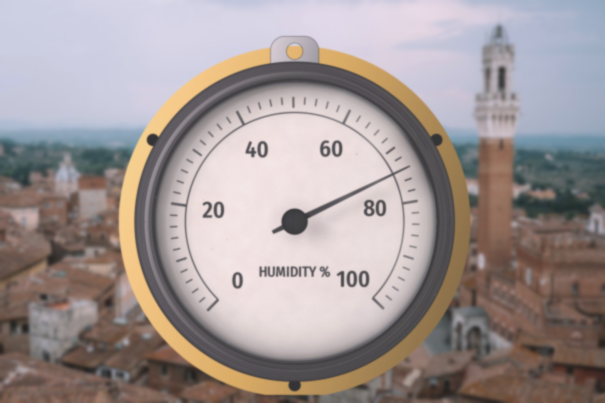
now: 74
